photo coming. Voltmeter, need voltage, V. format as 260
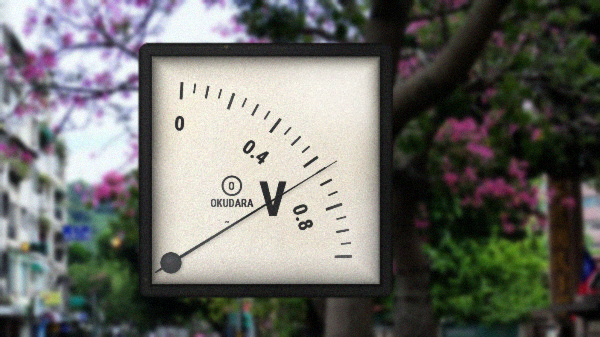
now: 0.65
